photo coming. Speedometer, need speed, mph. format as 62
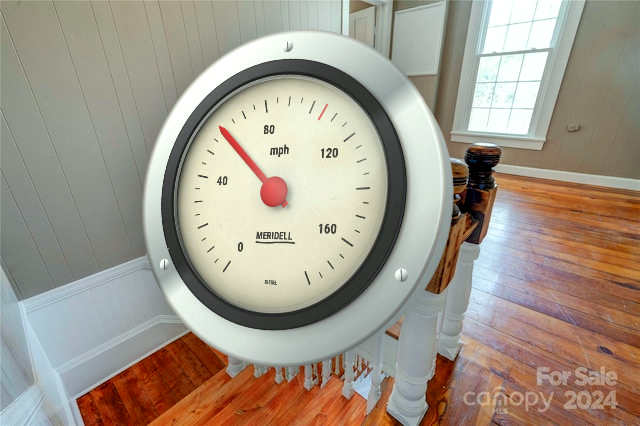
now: 60
